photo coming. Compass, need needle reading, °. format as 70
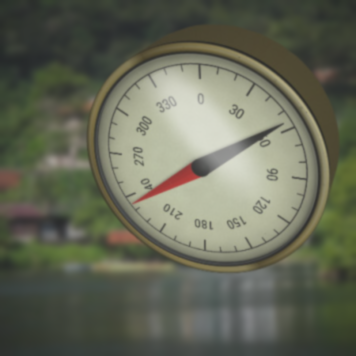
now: 235
